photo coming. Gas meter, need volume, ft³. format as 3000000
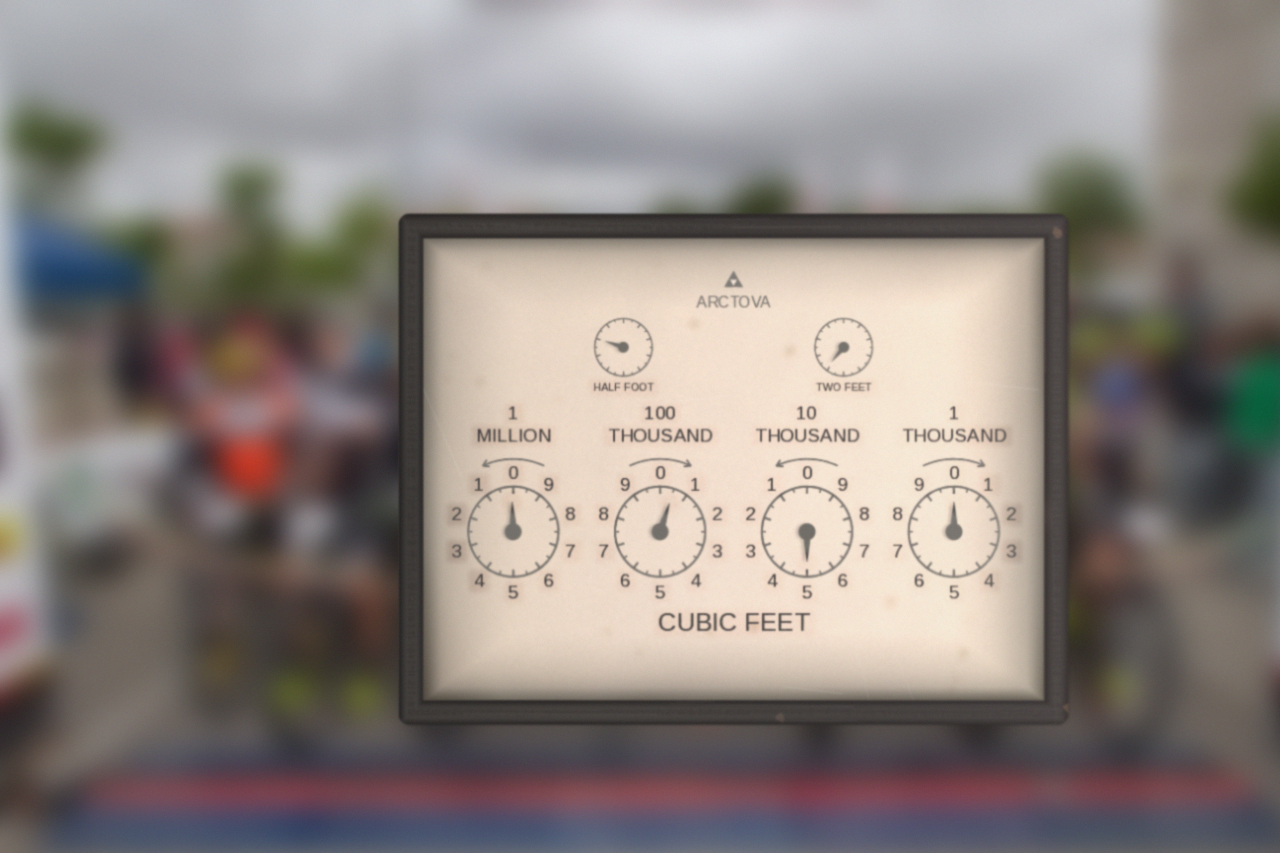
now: 5000
